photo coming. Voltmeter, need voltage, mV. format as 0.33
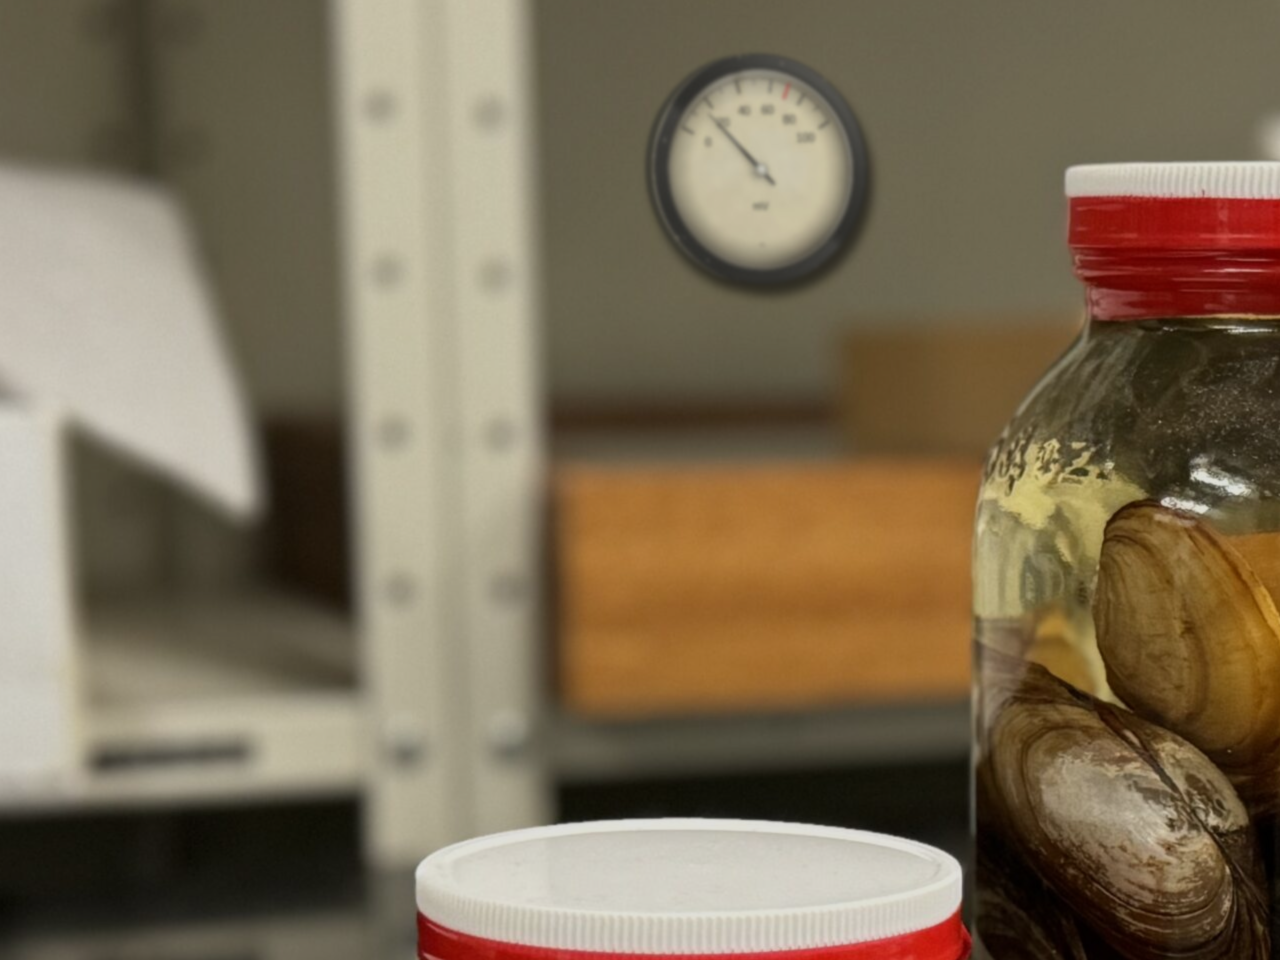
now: 15
